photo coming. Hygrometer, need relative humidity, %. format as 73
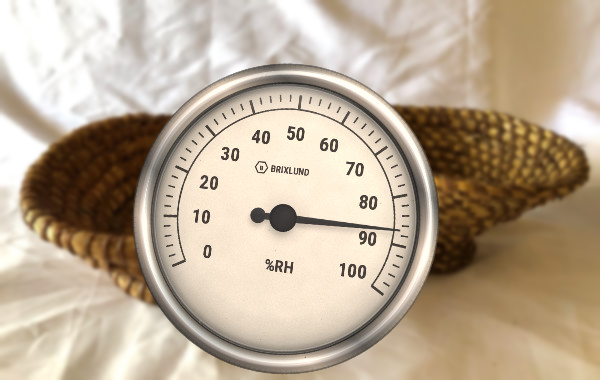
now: 87
